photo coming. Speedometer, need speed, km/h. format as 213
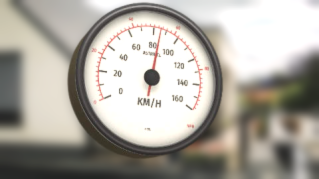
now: 85
